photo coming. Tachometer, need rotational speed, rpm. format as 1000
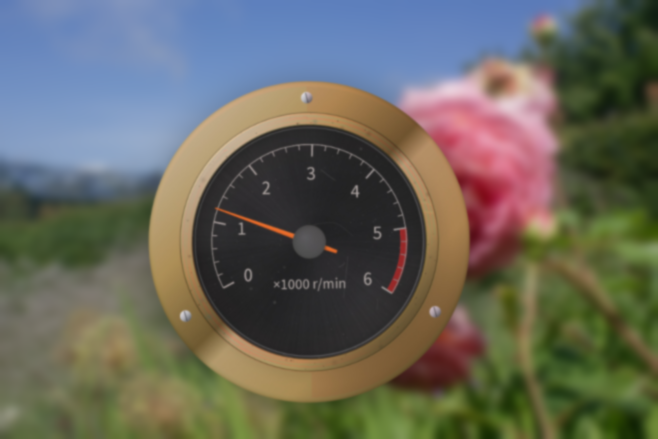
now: 1200
